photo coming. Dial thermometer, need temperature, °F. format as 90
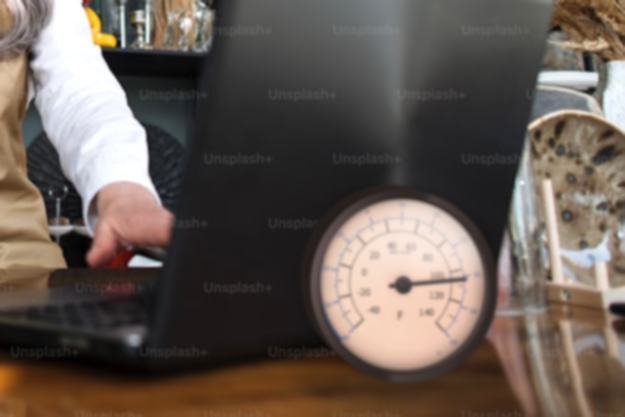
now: 105
